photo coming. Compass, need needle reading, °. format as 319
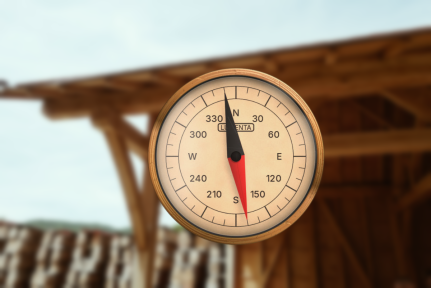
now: 170
